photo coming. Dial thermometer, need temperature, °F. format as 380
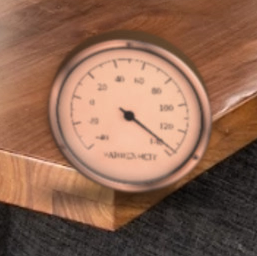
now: 135
